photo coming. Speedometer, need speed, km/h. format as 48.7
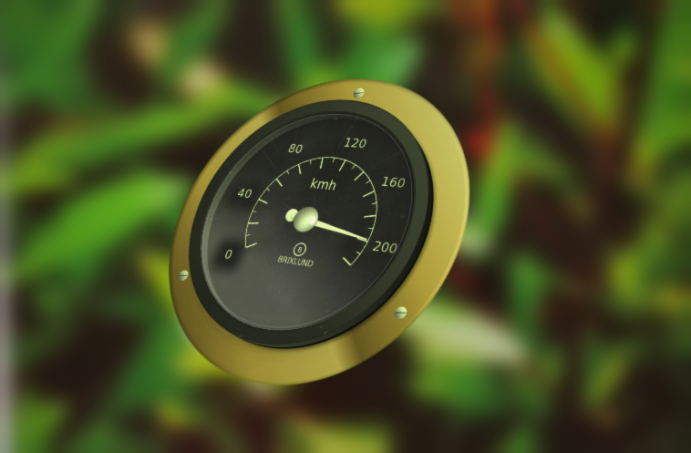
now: 200
